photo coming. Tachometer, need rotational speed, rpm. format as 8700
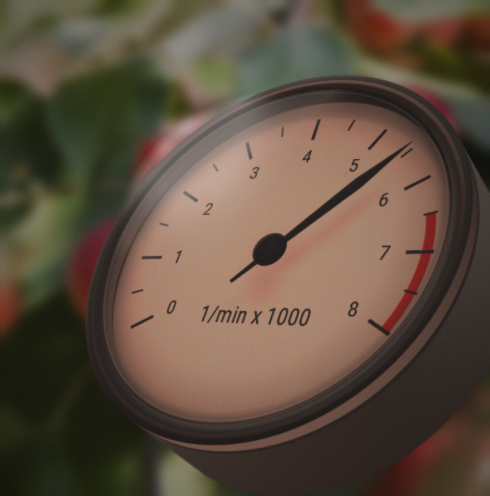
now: 5500
